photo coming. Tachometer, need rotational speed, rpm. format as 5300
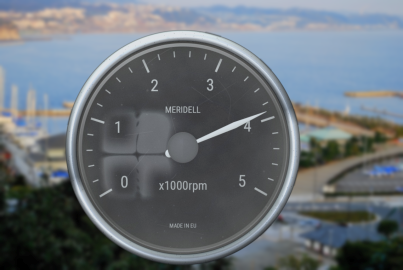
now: 3900
